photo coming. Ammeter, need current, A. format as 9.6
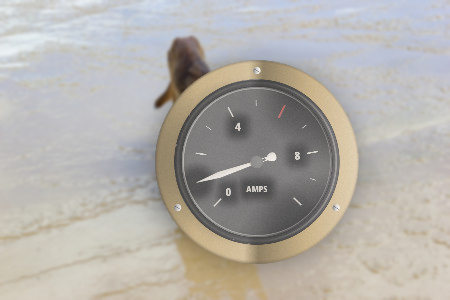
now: 1
